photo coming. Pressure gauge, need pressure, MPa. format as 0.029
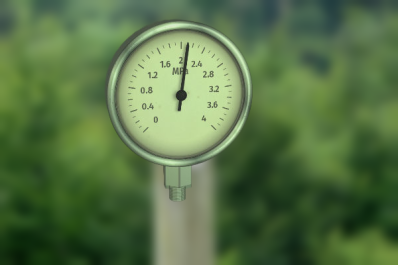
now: 2.1
